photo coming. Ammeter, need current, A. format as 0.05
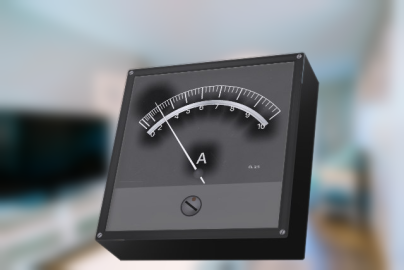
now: 3
